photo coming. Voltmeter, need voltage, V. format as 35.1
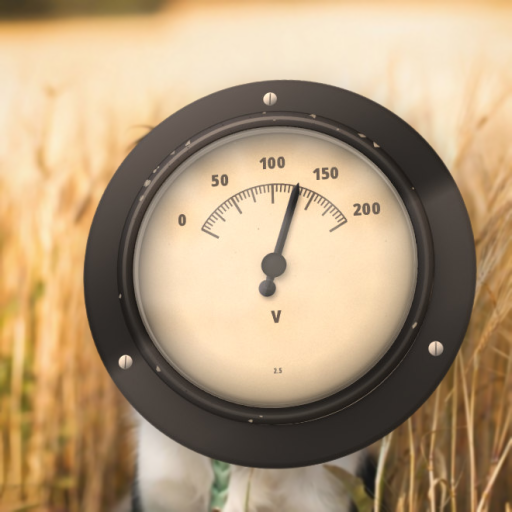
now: 130
